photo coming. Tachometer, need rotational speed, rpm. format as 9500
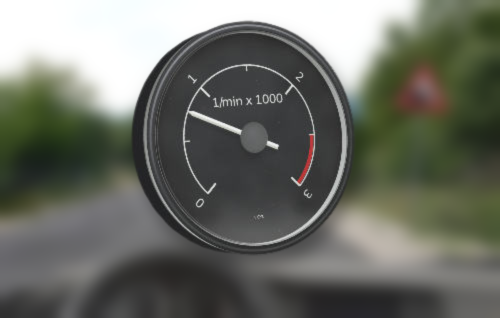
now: 750
